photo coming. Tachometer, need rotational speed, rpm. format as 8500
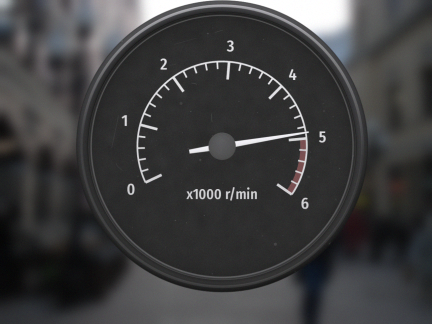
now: 4900
